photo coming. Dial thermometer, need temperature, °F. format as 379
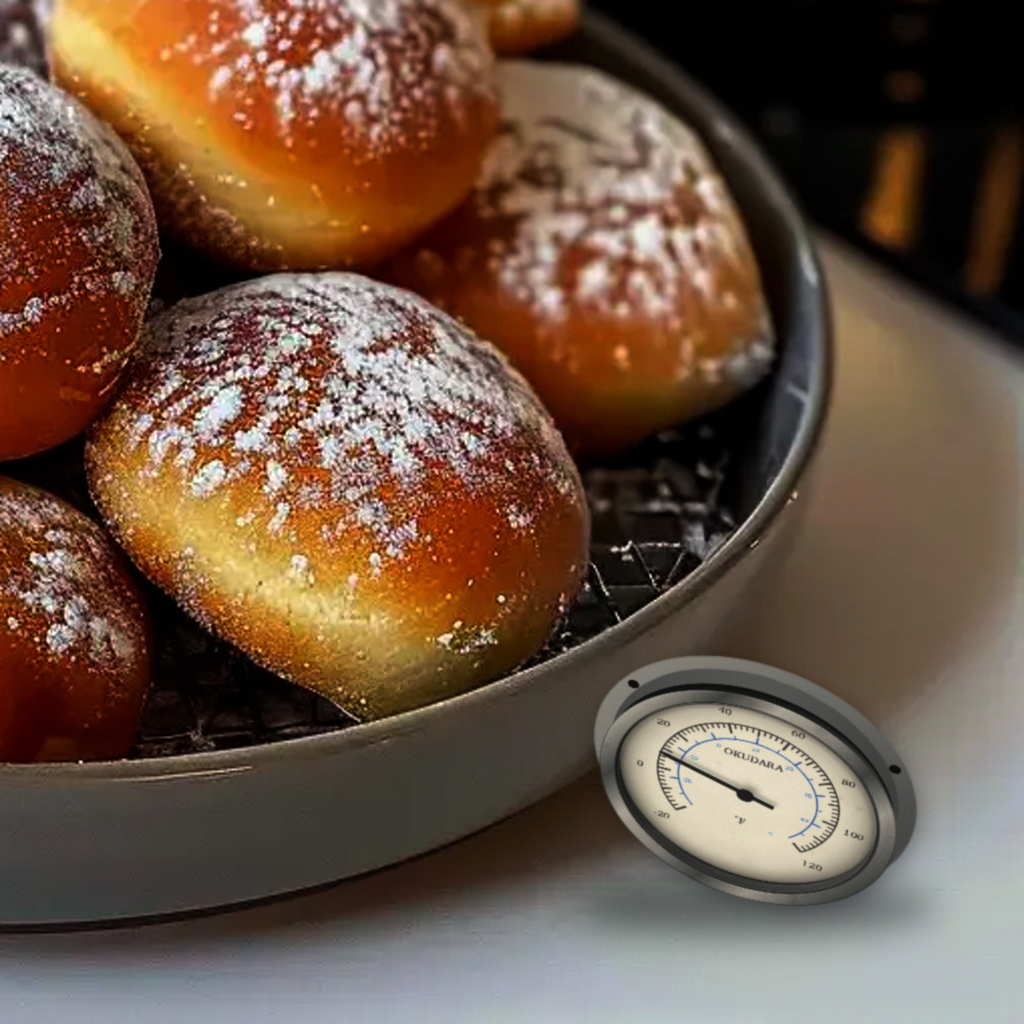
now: 10
